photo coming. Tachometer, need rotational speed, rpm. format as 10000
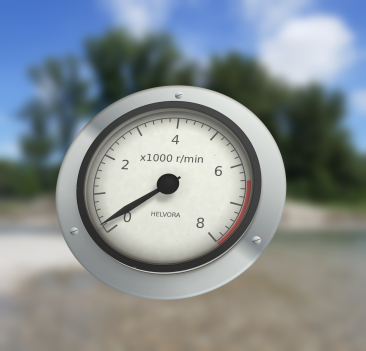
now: 200
